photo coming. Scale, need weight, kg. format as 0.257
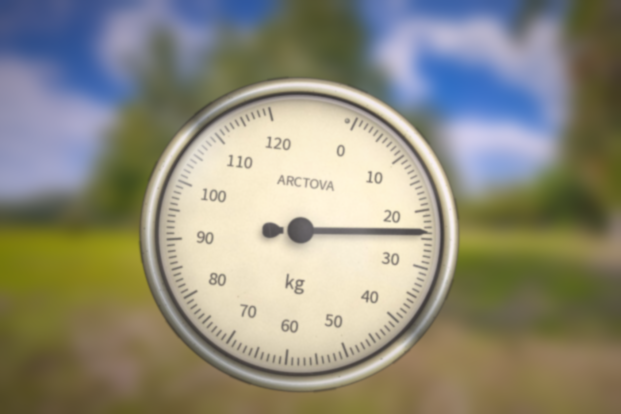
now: 24
